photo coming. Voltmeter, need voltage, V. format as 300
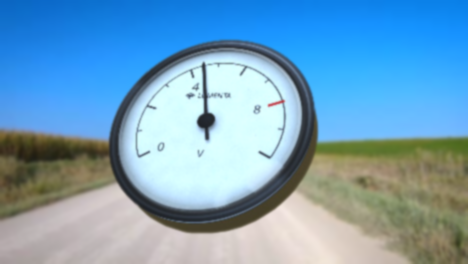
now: 4.5
